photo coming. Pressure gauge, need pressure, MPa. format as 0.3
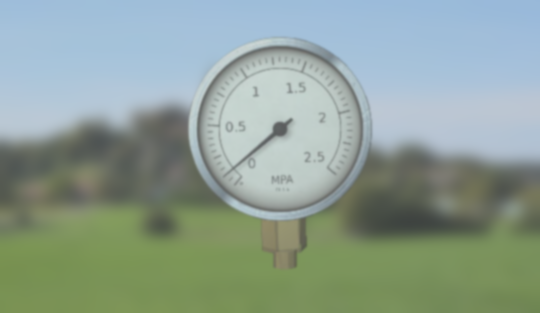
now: 0.1
